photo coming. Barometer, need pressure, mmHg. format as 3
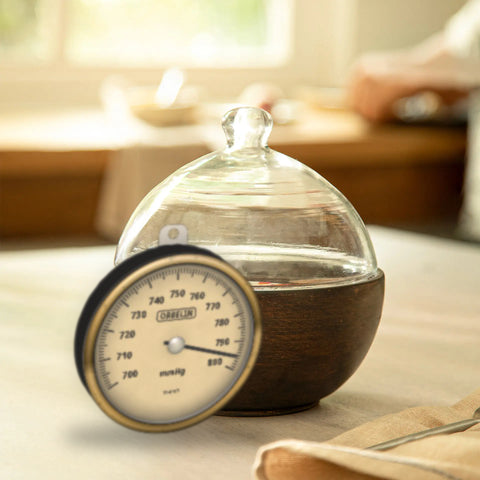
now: 795
